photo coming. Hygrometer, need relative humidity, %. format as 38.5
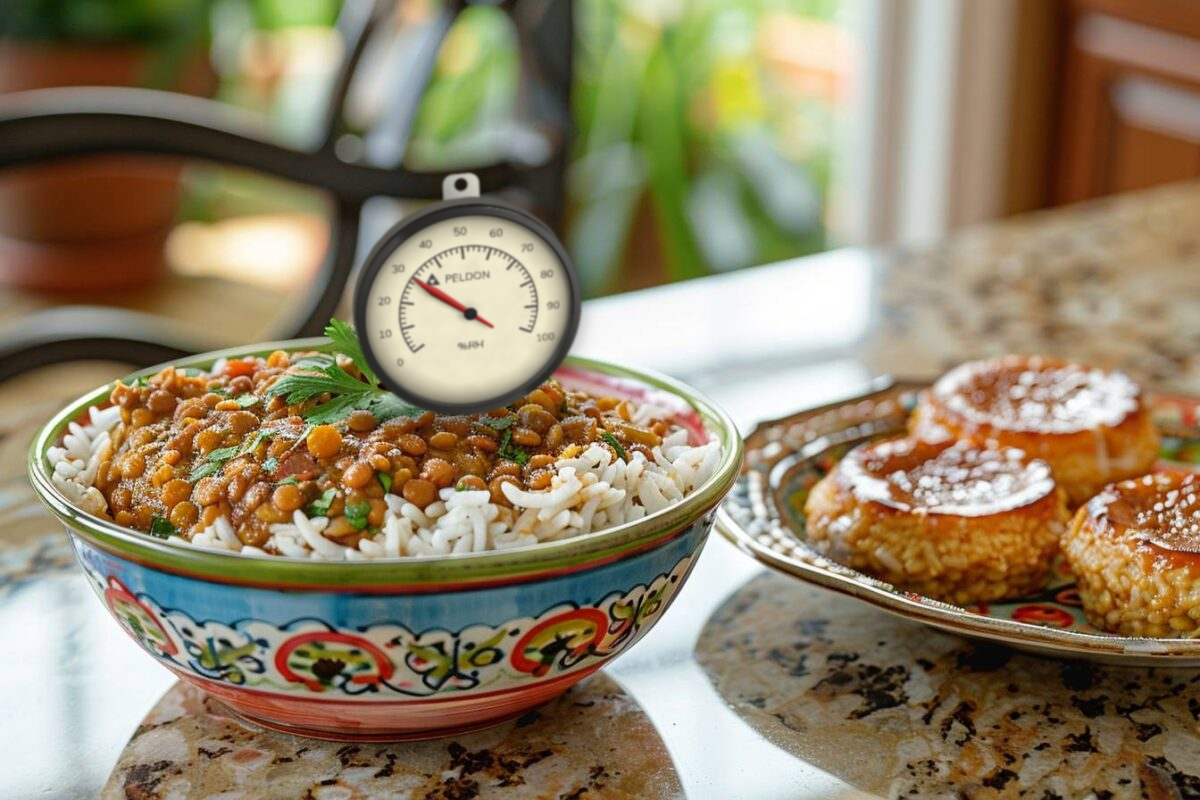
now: 30
